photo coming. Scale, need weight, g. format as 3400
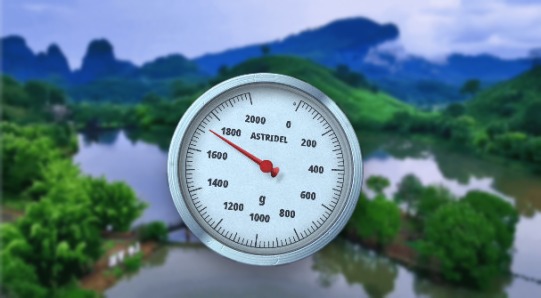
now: 1720
